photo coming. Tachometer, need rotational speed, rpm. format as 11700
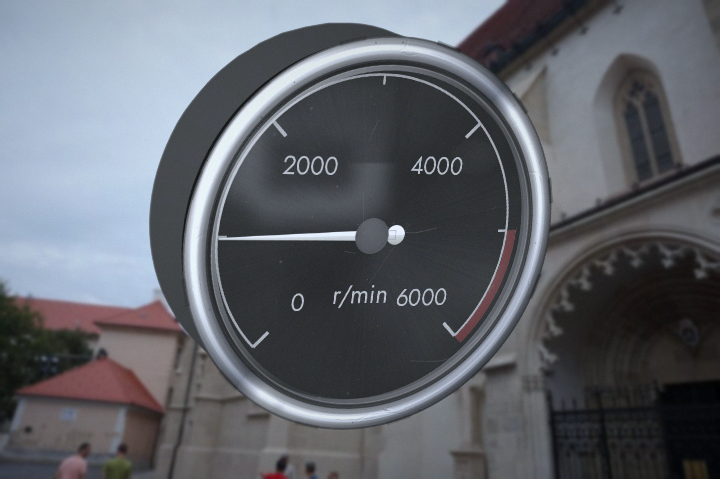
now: 1000
